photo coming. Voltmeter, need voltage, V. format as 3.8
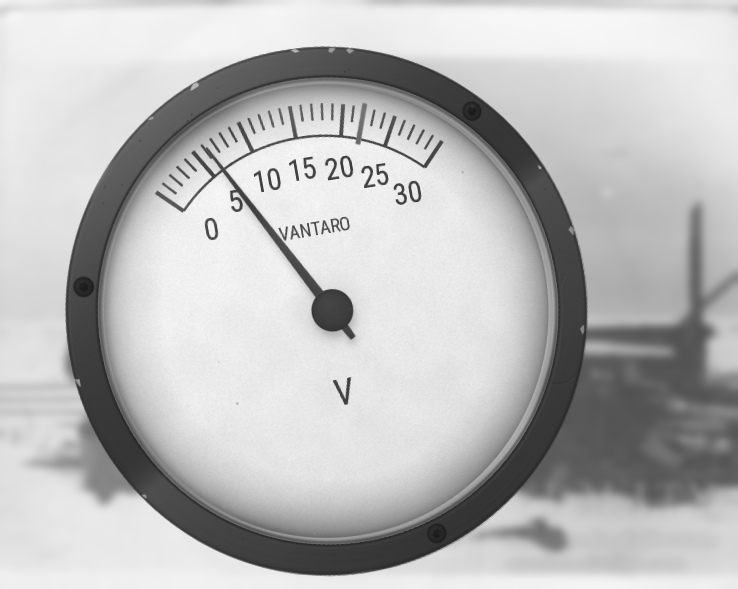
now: 6
